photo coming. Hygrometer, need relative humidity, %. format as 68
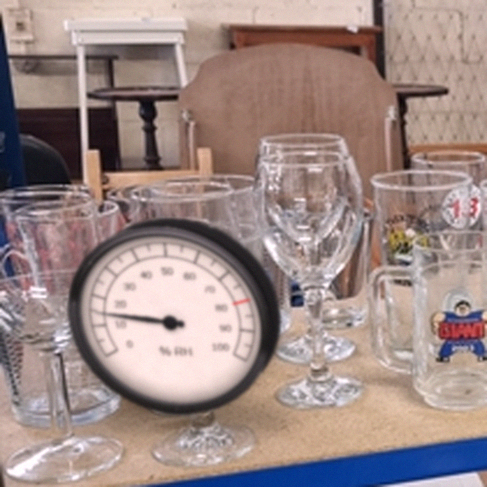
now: 15
